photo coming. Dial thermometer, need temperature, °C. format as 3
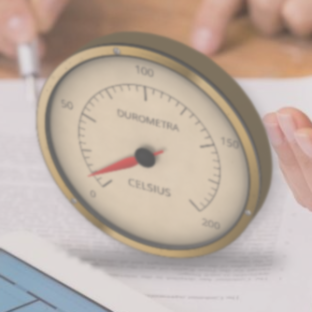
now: 10
